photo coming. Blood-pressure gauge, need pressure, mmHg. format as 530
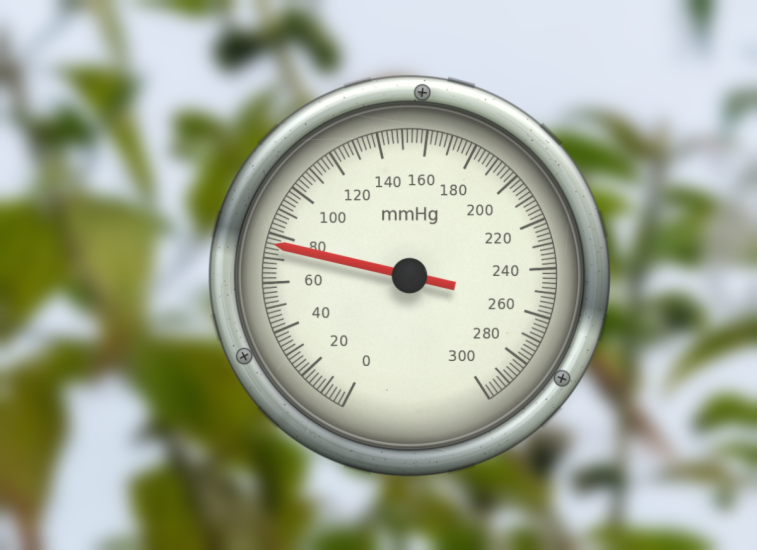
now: 76
